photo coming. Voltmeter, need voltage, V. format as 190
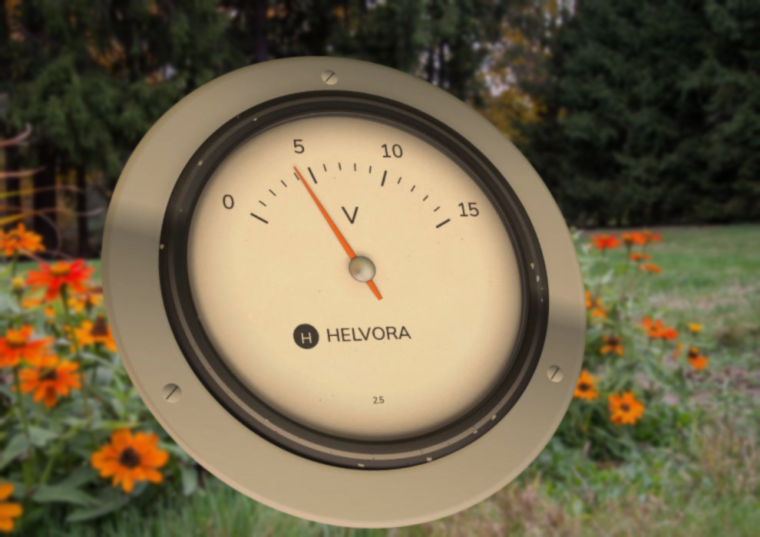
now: 4
